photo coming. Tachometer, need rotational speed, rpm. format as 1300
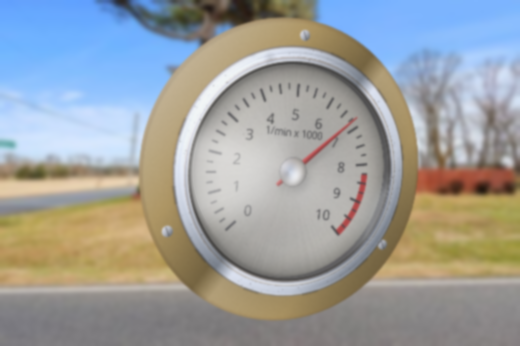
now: 6750
